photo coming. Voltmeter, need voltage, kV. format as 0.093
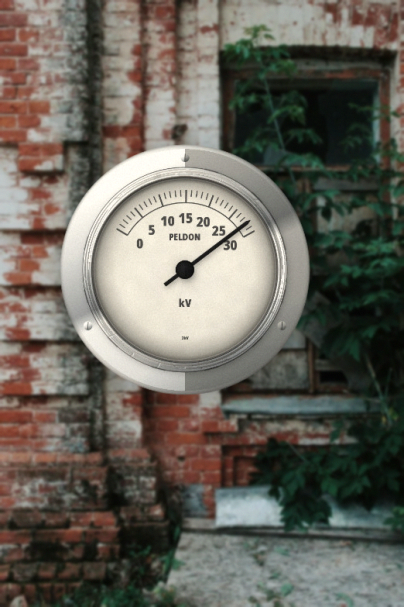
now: 28
